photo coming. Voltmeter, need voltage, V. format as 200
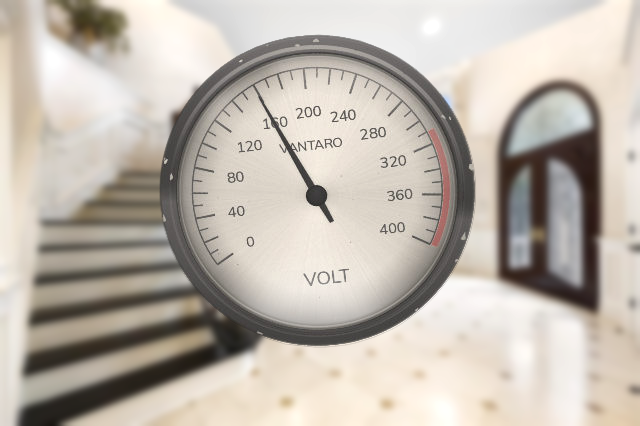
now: 160
